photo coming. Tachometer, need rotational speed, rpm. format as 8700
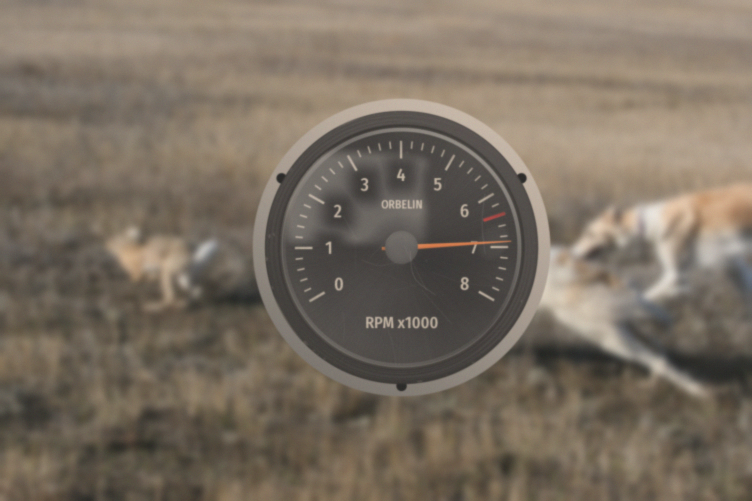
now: 6900
